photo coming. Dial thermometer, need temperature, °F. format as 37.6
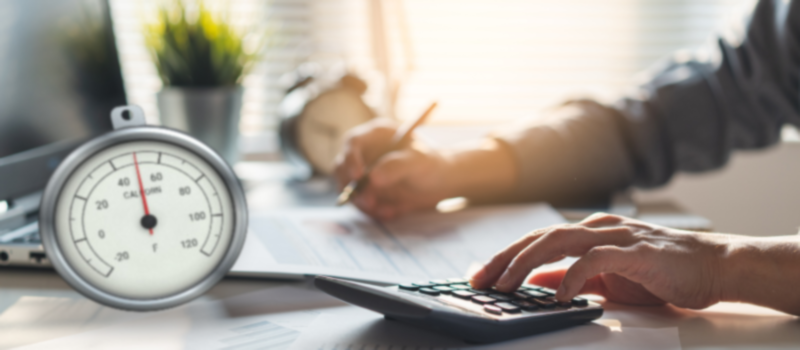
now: 50
